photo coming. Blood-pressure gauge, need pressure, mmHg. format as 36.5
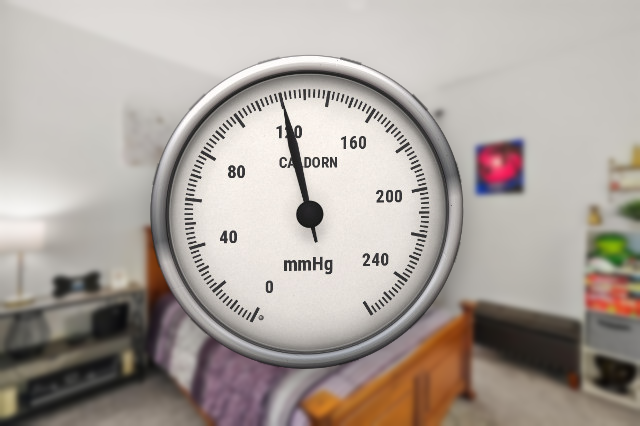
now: 120
